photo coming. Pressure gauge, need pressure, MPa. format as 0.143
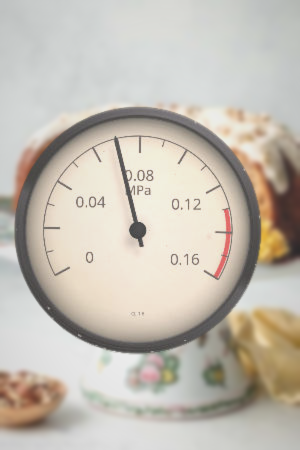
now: 0.07
